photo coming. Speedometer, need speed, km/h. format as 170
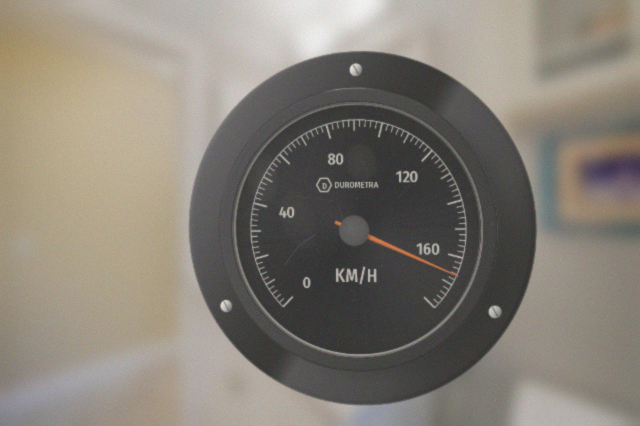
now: 166
